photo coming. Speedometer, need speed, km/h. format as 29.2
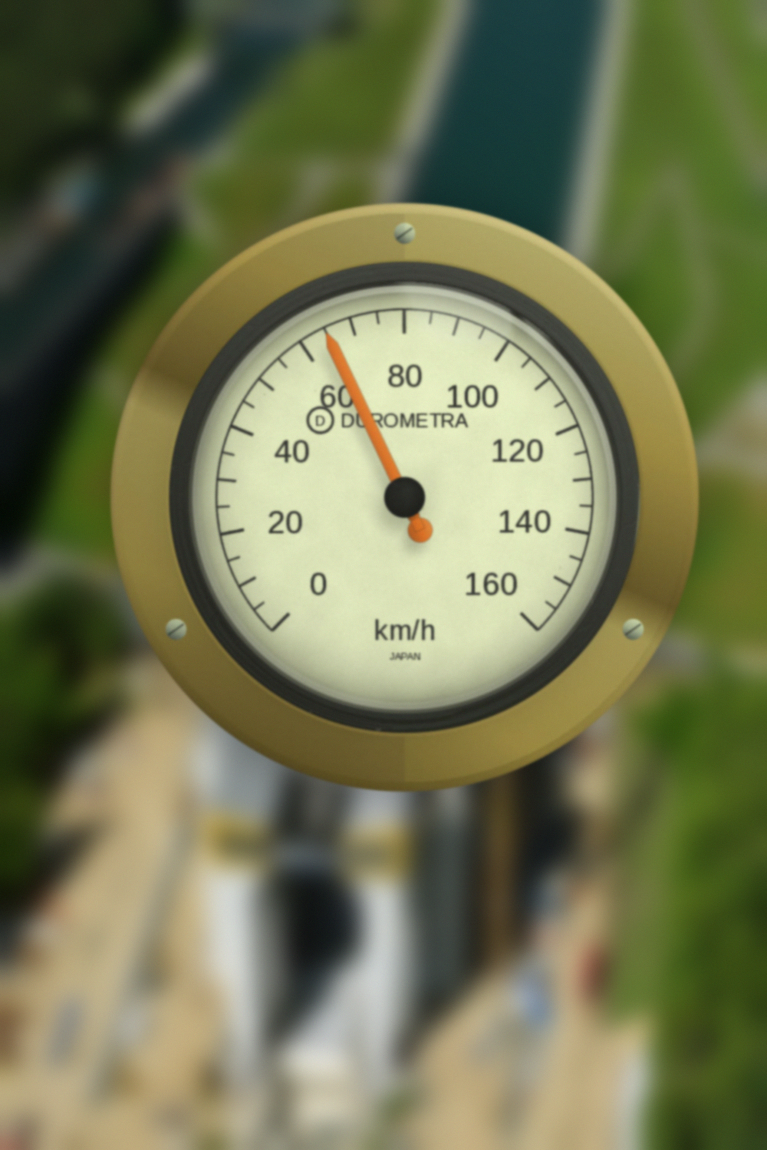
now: 65
